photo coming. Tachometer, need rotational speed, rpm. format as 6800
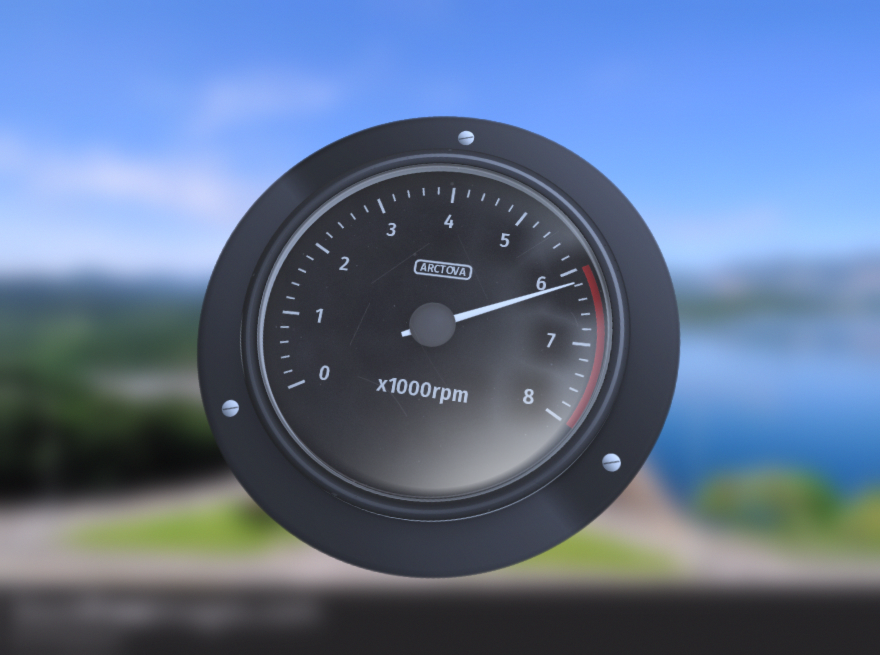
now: 6200
